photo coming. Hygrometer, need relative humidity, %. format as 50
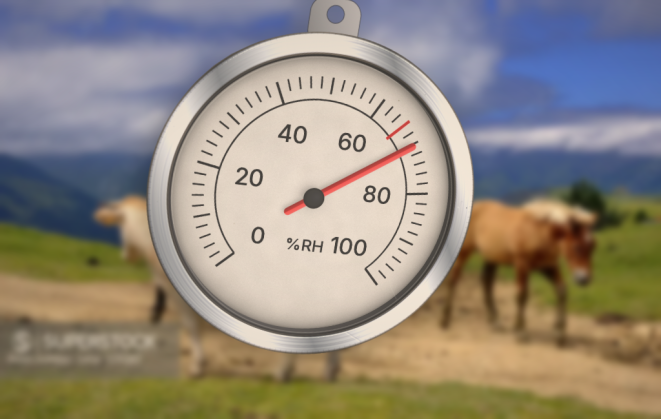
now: 70
